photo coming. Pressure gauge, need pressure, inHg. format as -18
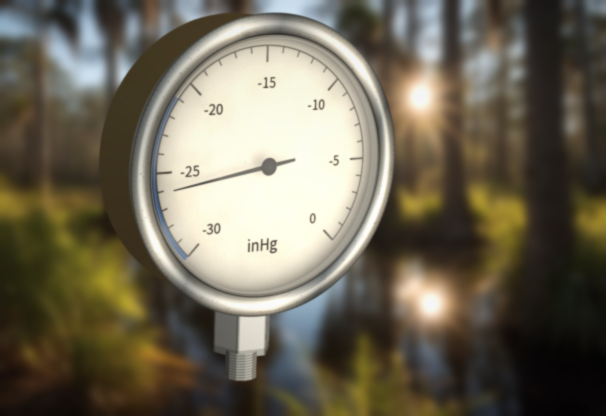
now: -26
